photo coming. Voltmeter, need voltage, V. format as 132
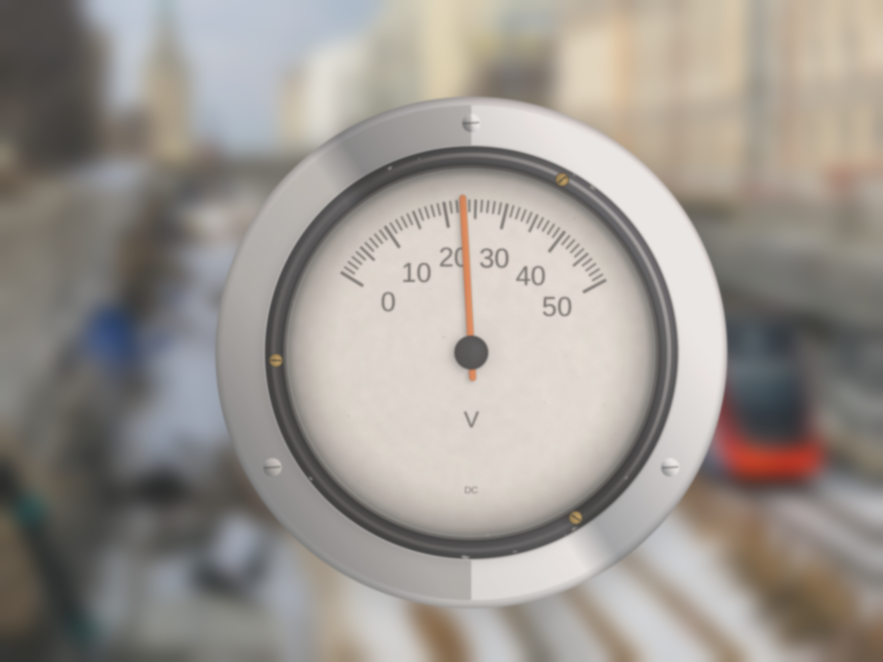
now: 23
